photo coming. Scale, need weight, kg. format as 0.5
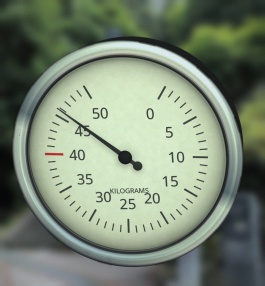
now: 46
